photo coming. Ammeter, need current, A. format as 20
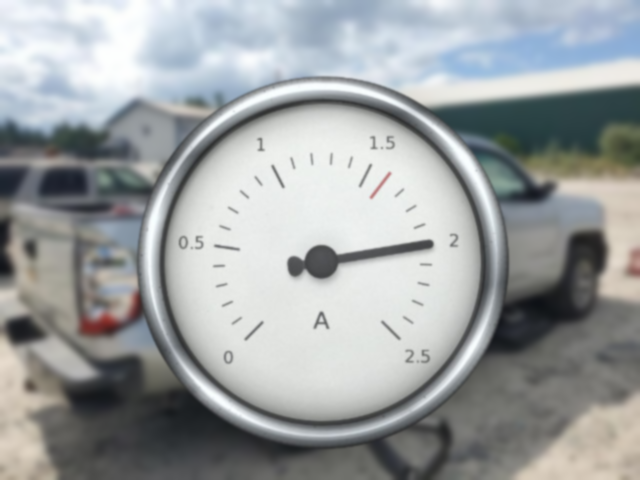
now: 2
